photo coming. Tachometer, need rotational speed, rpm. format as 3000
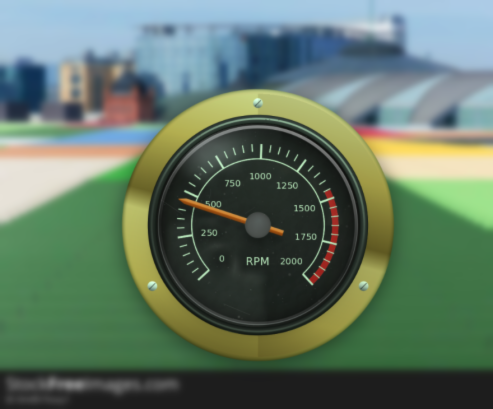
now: 450
